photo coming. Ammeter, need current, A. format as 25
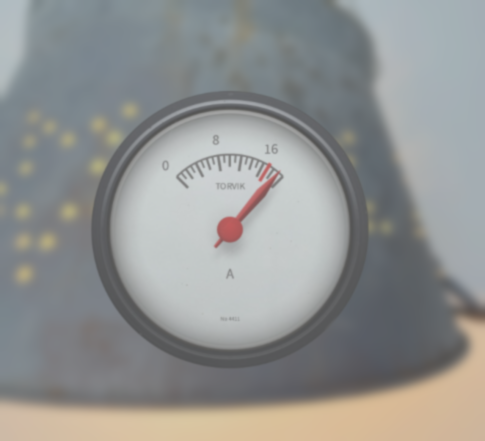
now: 19
